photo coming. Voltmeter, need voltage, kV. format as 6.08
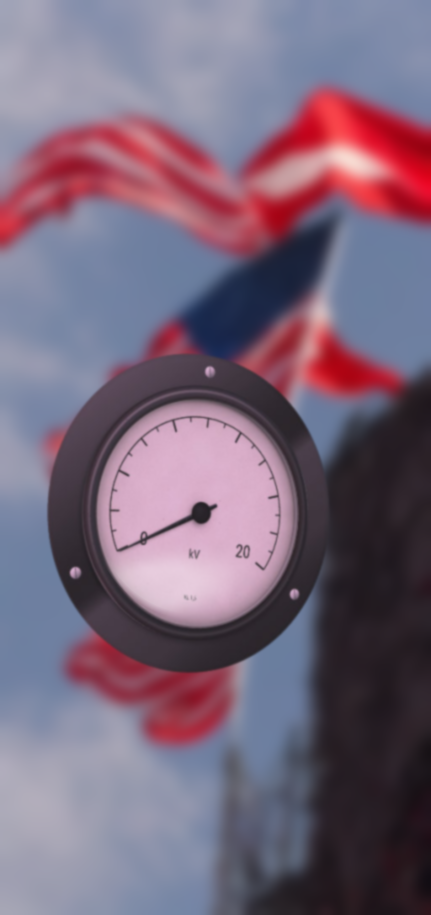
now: 0
